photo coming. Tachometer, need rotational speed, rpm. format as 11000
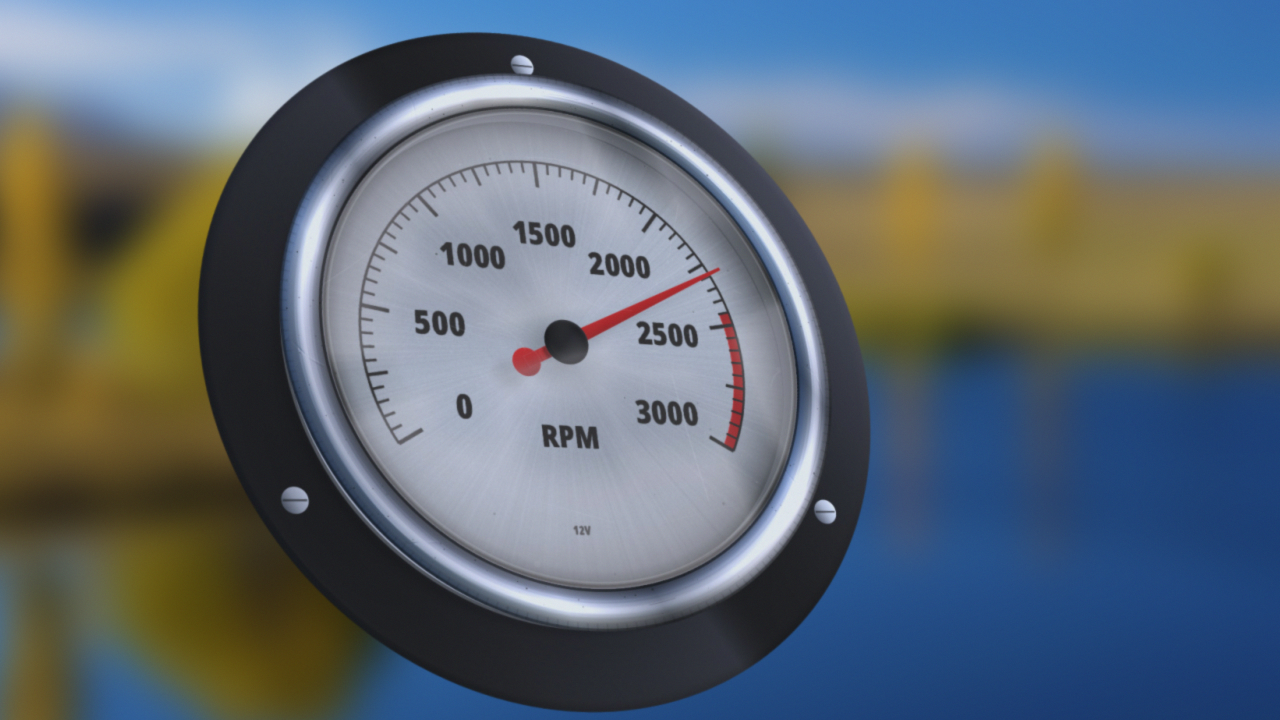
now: 2300
